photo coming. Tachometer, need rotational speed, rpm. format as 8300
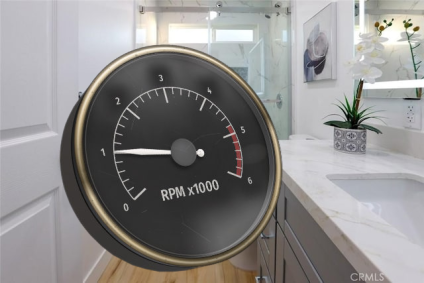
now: 1000
